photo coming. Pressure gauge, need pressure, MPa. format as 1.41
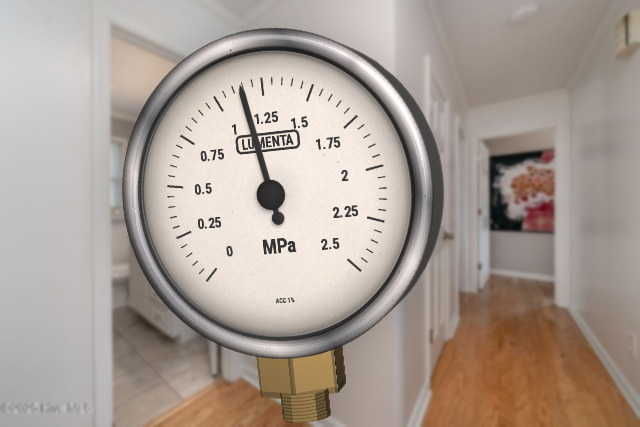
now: 1.15
